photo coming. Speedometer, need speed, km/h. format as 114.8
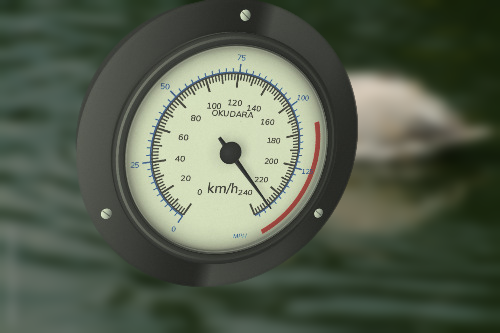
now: 230
